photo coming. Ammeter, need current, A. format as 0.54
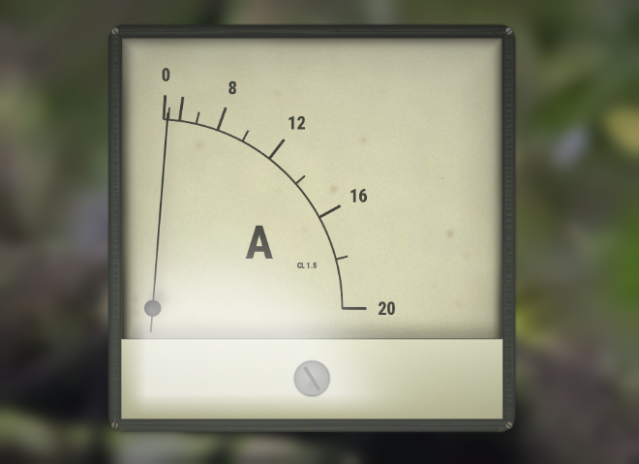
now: 2
